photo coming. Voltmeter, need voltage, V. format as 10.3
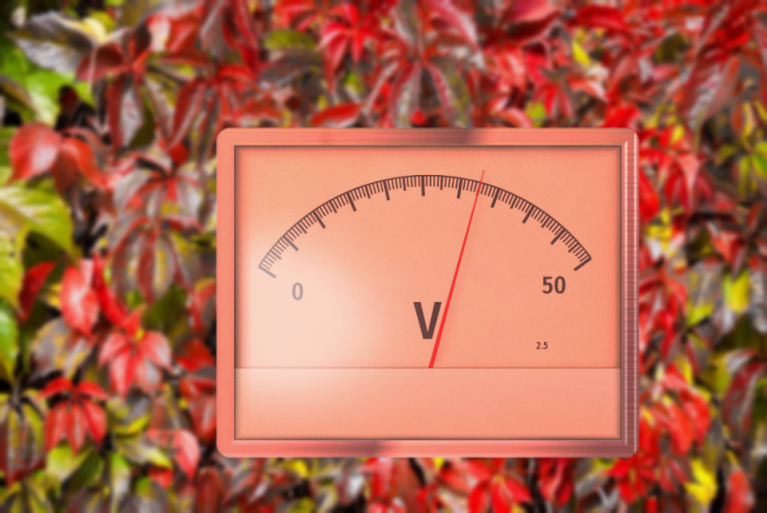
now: 32.5
